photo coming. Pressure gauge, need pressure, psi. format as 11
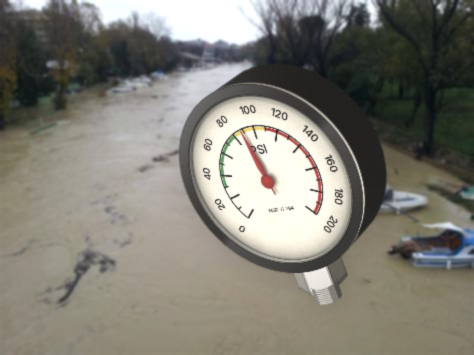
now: 90
